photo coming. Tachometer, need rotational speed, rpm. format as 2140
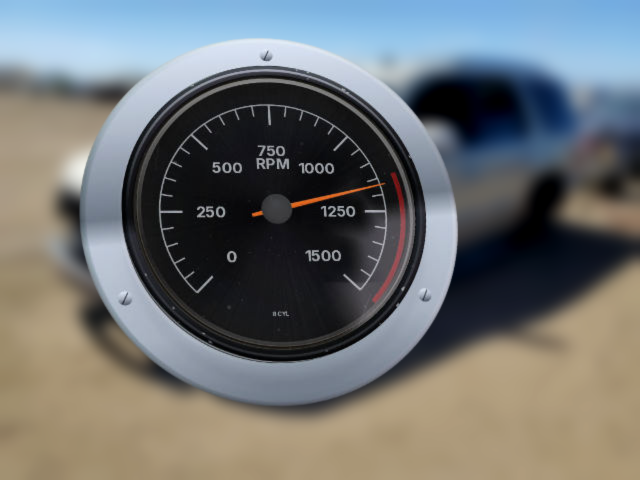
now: 1175
